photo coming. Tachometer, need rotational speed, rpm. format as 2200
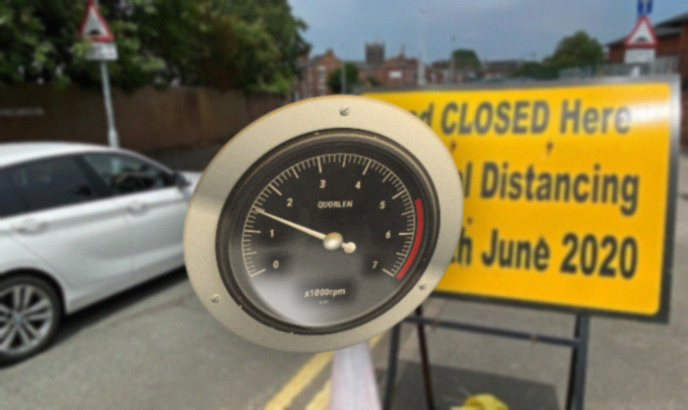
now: 1500
